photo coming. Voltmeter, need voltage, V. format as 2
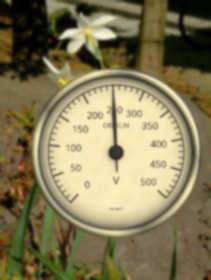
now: 250
